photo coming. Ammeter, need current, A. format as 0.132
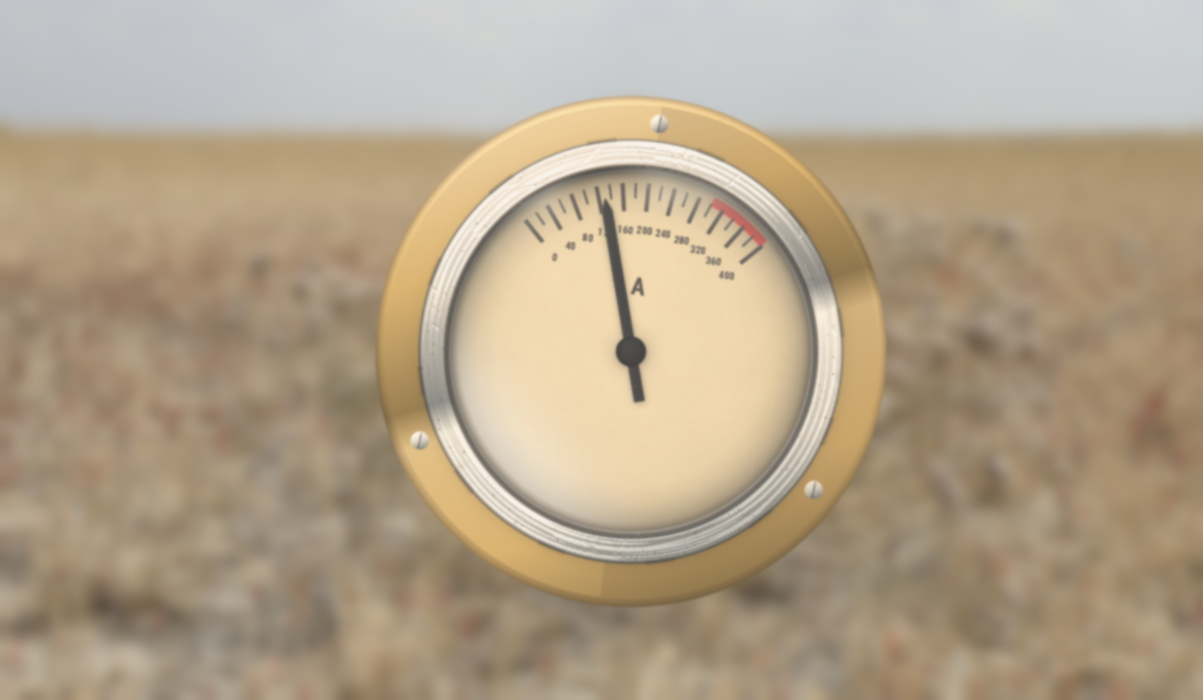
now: 130
